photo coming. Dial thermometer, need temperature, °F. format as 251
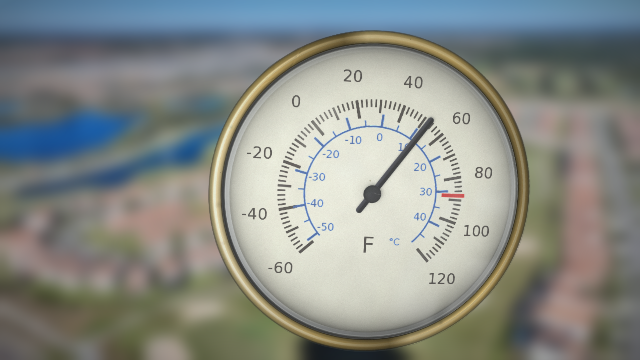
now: 52
